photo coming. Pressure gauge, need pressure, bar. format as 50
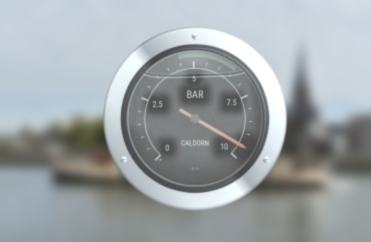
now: 9.5
